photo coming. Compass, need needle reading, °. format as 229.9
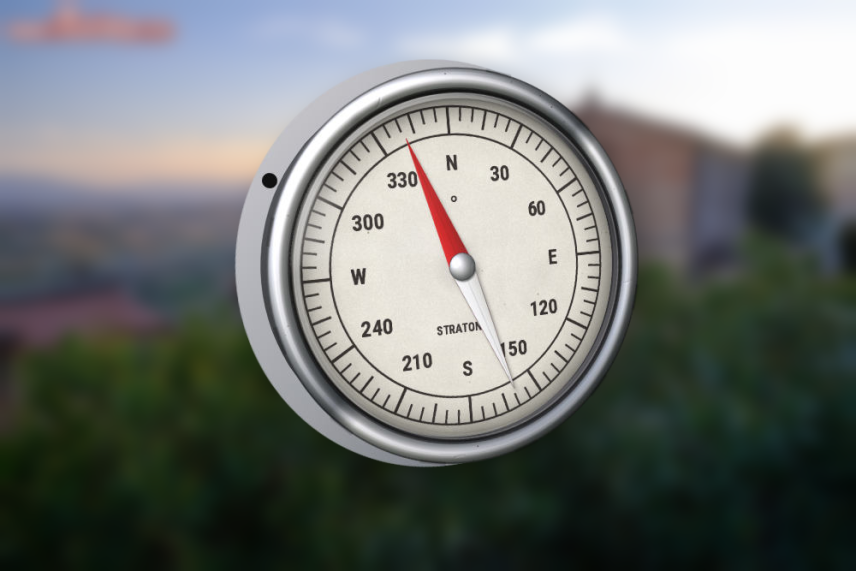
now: 340
